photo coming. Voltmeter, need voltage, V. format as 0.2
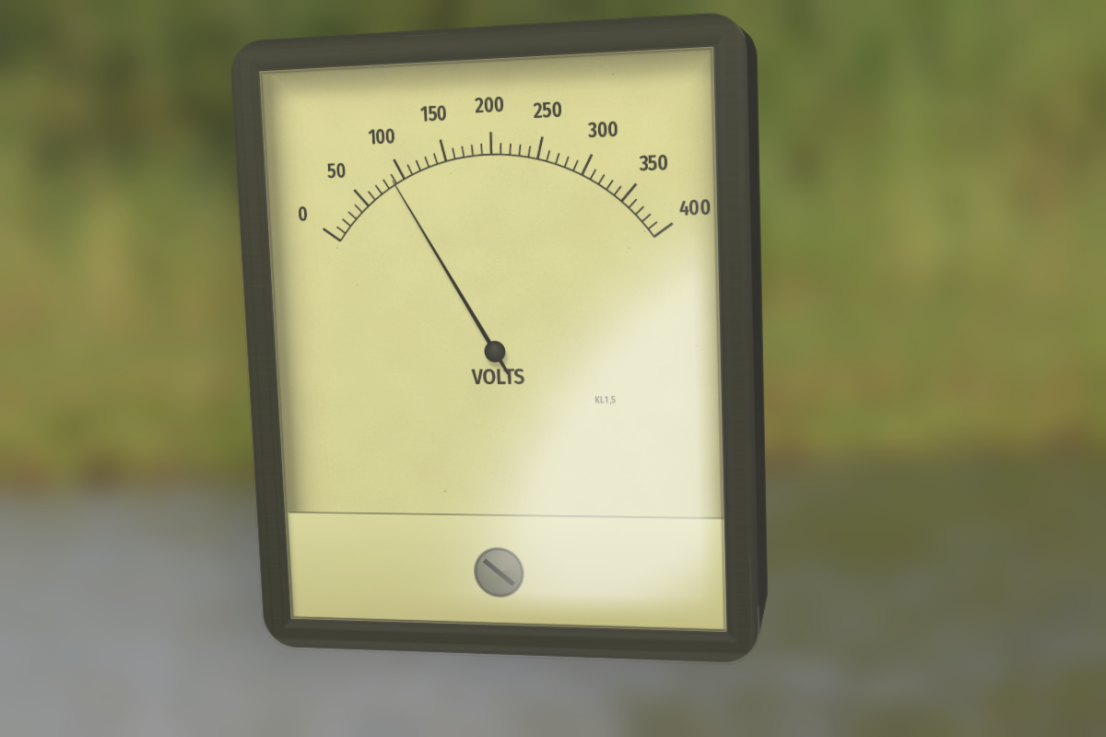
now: 90
